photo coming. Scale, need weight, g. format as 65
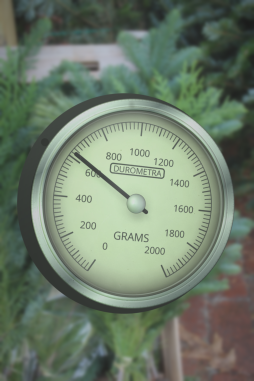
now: 620
